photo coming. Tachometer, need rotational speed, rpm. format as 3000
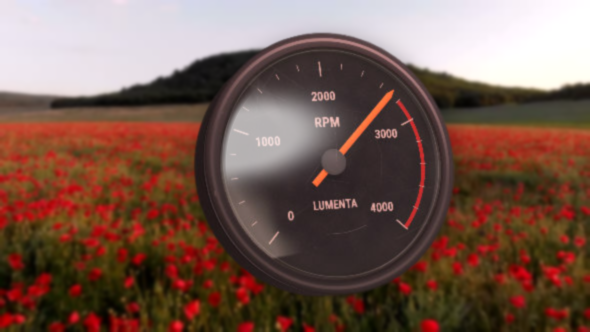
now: 2700
